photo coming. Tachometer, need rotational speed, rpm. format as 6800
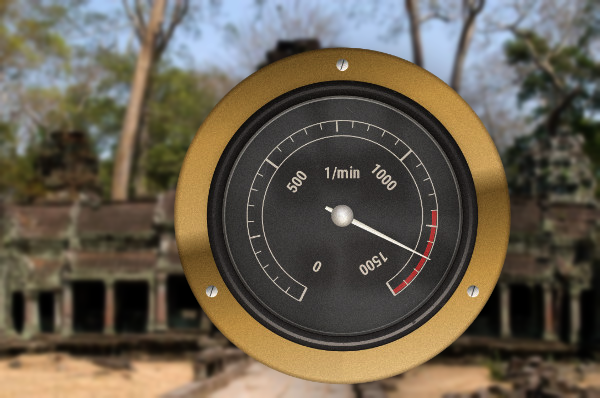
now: 1350
